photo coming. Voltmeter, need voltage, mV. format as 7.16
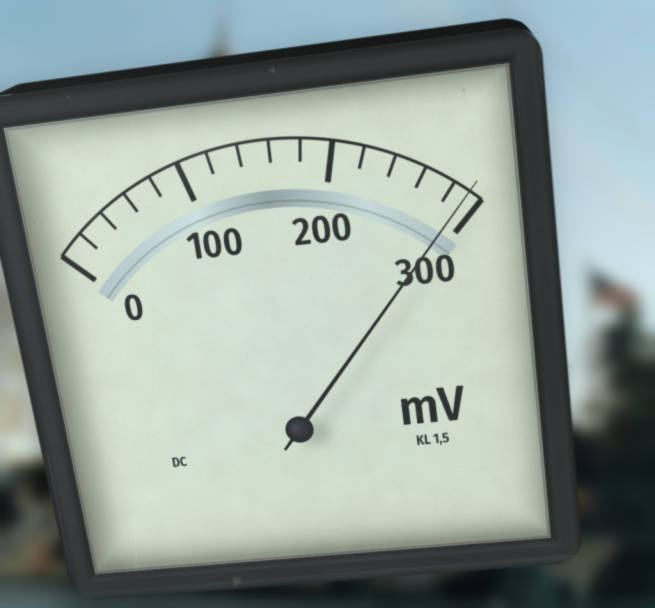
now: 290
